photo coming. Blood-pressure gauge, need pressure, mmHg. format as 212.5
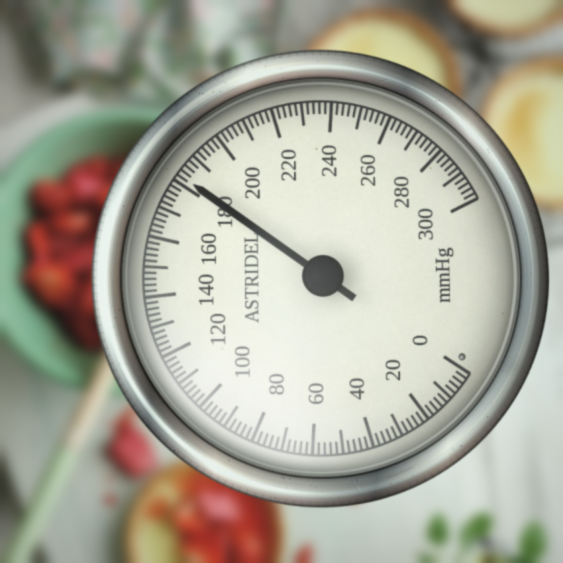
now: 182
